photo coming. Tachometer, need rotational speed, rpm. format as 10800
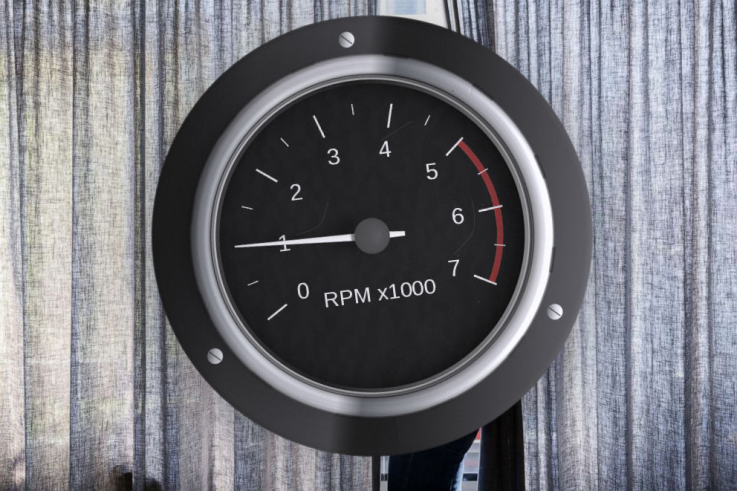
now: 1000
